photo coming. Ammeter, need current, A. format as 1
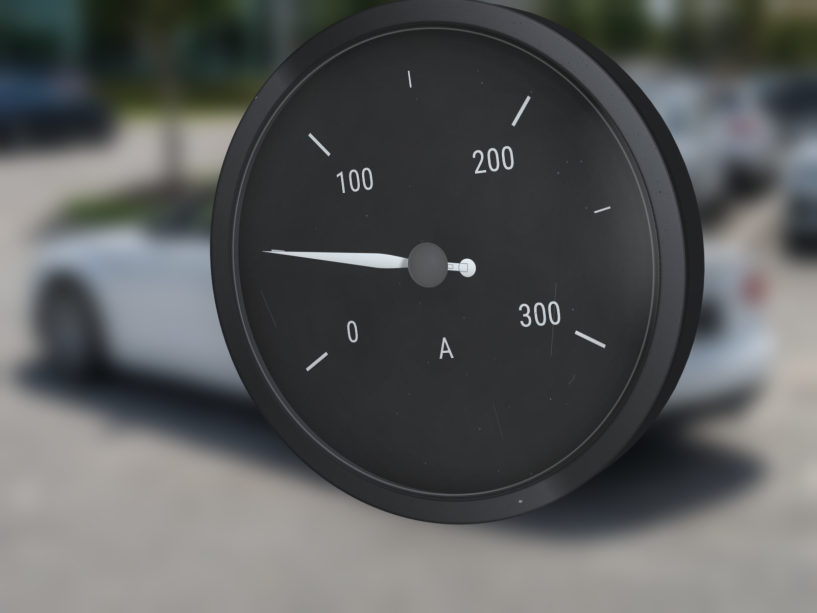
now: 50
